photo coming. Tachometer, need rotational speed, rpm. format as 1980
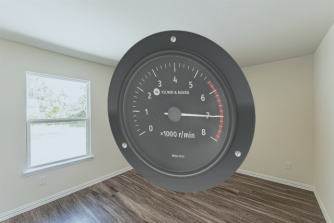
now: 7000
